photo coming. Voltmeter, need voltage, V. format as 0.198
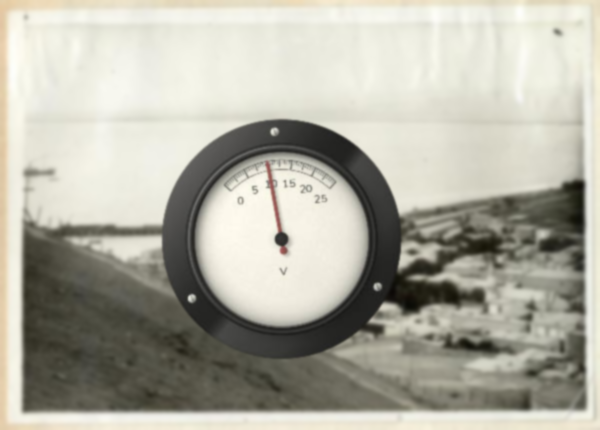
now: 10
